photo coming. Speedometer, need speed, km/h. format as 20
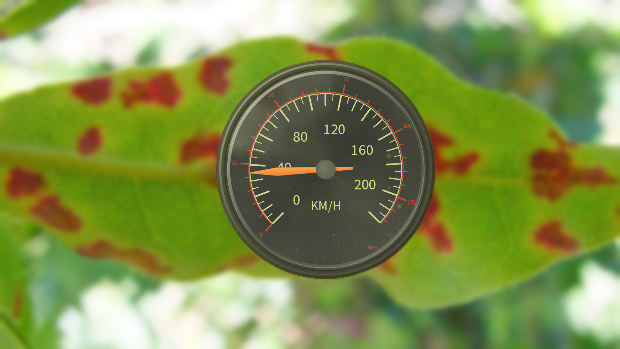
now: 35
